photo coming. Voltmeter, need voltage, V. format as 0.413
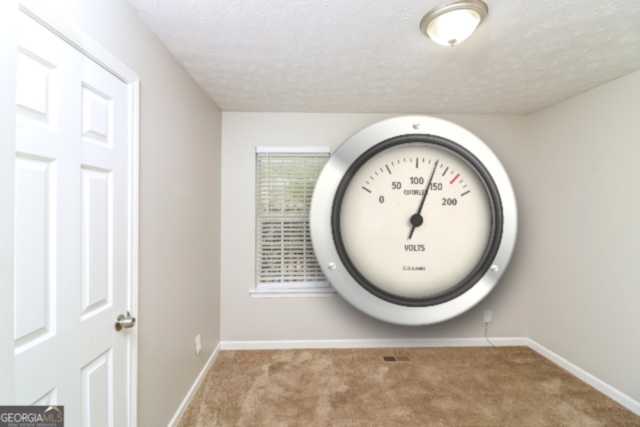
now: 130
